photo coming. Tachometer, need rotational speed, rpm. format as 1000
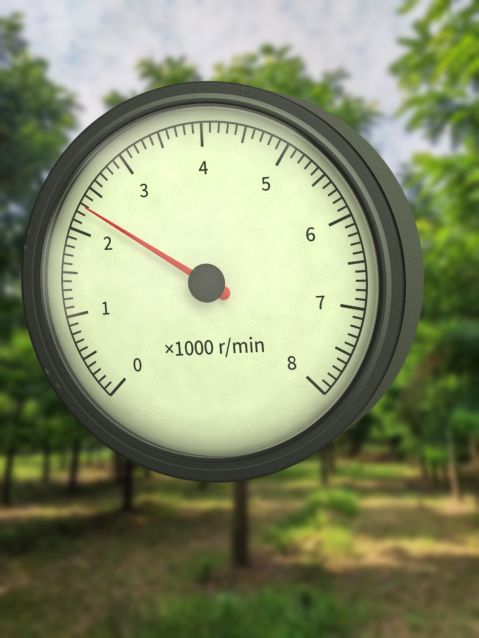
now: 2300
